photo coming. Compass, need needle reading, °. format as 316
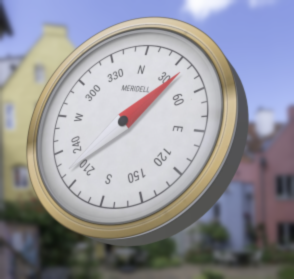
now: 40
